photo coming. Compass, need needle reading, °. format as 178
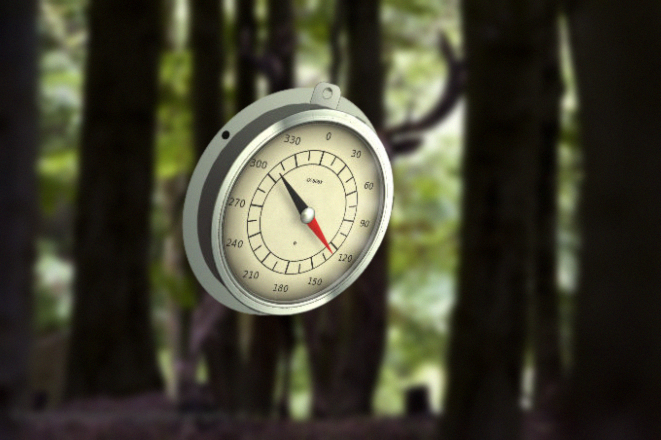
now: 127.5
